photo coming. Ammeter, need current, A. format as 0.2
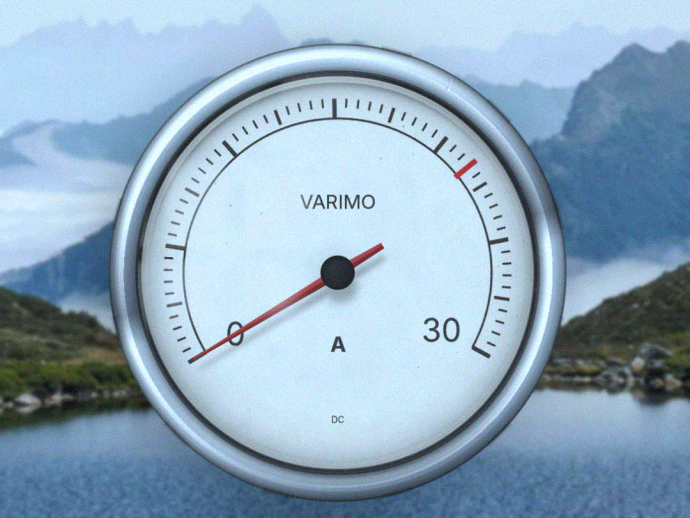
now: 0
